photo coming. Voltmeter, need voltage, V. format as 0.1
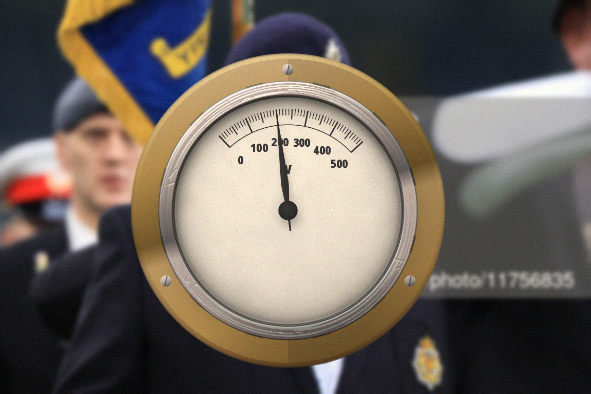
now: 200
